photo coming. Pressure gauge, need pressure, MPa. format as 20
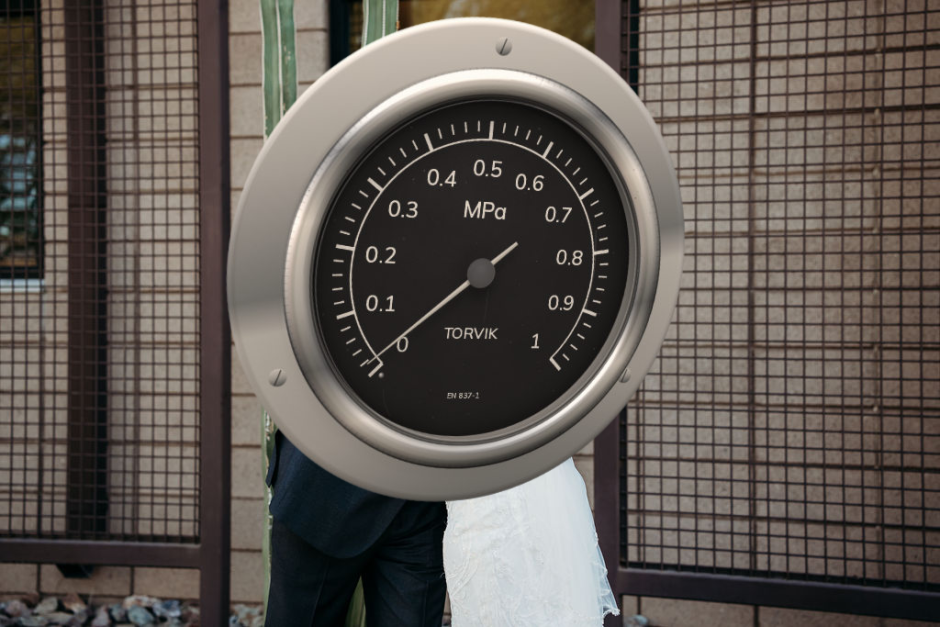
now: 0.02
